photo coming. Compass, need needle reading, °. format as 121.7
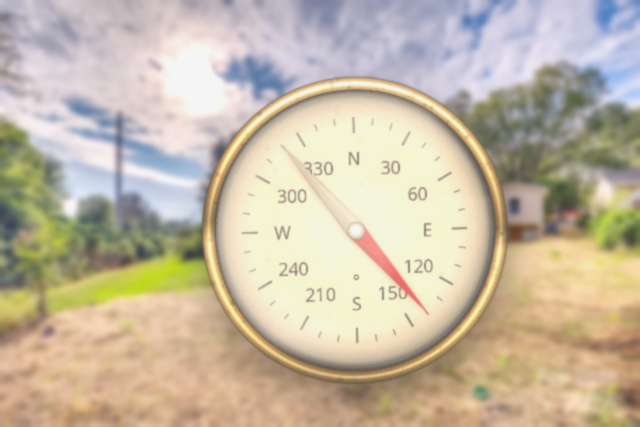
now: 140
